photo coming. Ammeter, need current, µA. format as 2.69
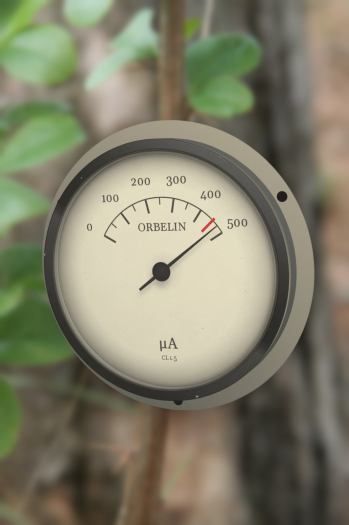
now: 475
